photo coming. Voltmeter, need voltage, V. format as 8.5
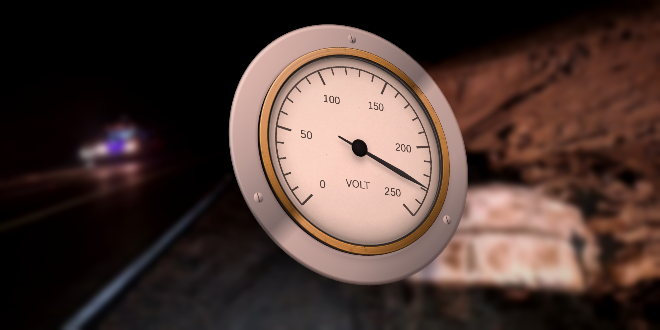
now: 230
